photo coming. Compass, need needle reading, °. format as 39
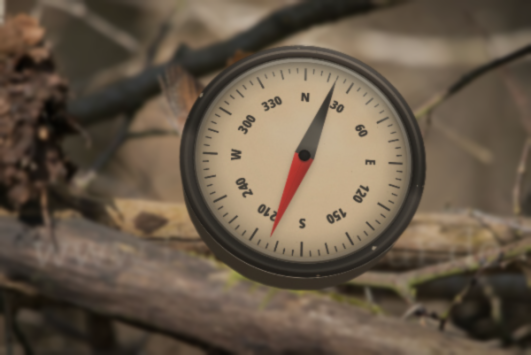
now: 200
